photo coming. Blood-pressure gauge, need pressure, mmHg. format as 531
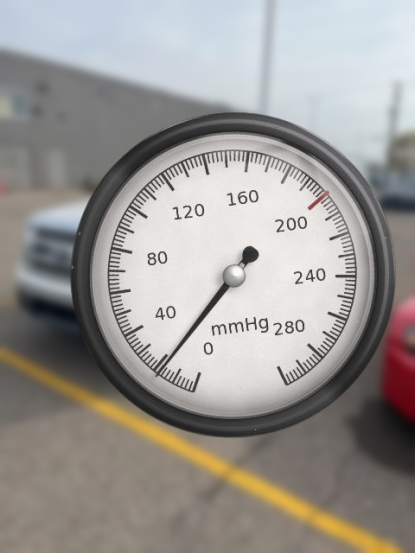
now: 18
